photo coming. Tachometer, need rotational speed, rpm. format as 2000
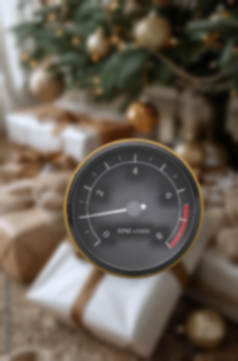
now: 1000
